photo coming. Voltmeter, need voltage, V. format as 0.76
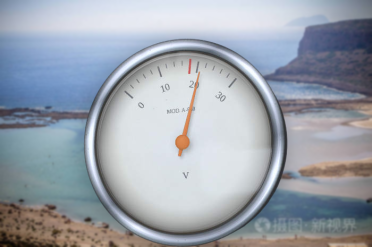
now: 21
